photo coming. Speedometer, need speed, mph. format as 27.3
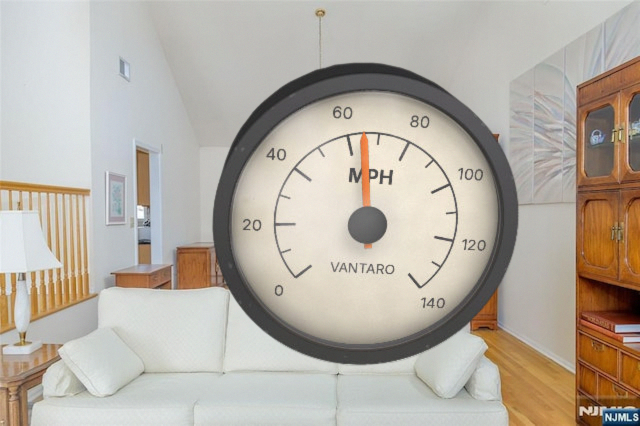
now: 65
